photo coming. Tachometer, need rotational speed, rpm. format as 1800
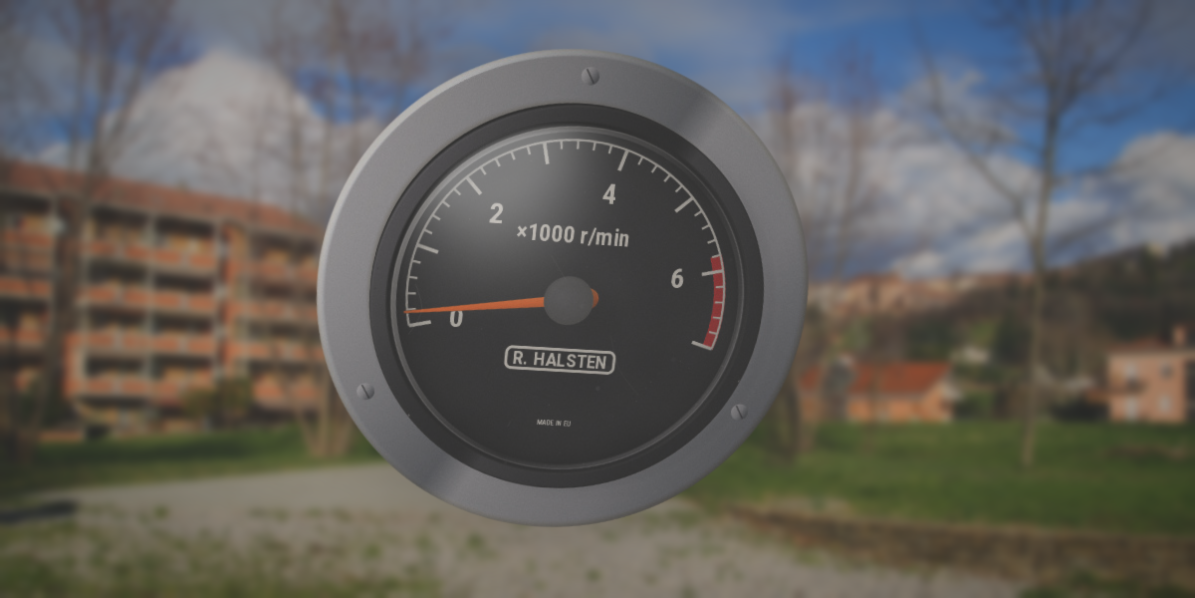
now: 200
